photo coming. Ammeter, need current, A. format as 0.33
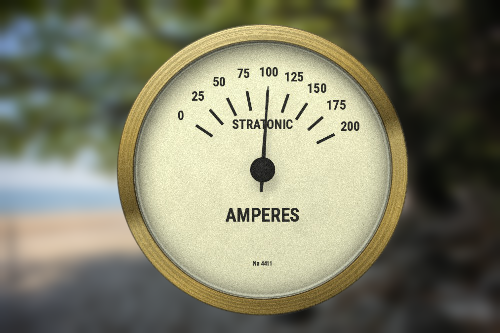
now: 100
